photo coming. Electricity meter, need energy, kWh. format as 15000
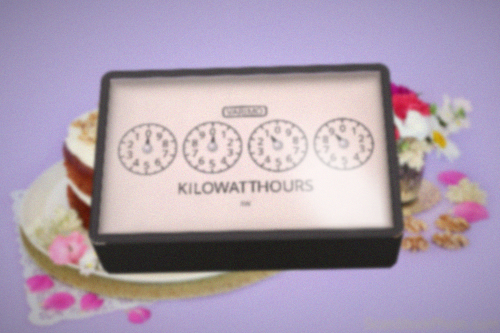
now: 9
